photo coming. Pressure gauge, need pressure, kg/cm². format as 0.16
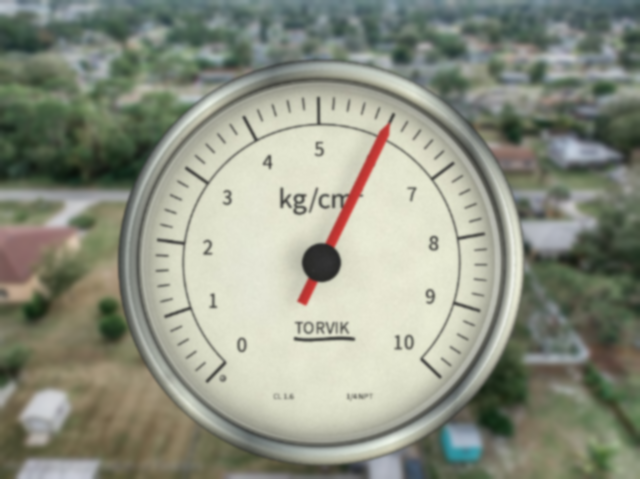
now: 6
